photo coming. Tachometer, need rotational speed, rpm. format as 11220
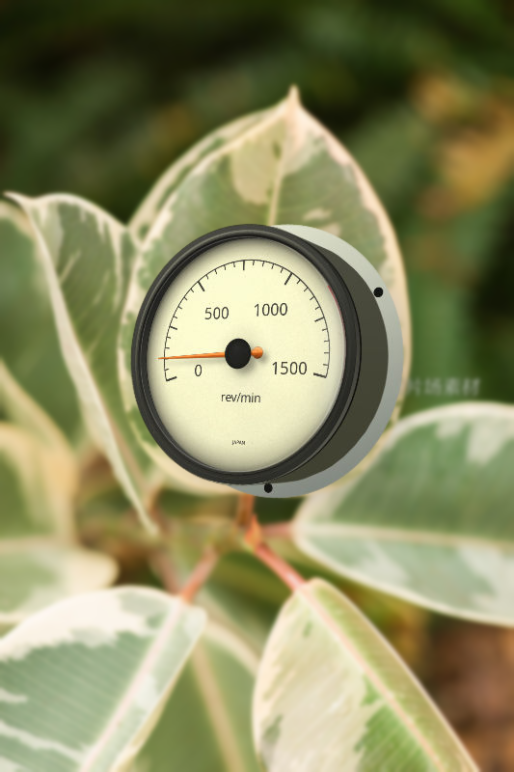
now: 100
